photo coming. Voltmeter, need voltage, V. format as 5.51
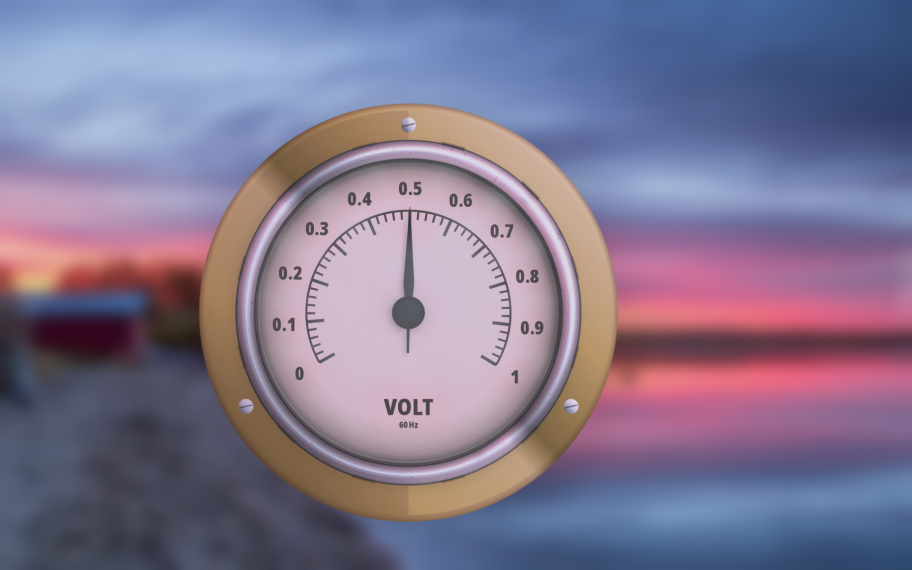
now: 0.5
